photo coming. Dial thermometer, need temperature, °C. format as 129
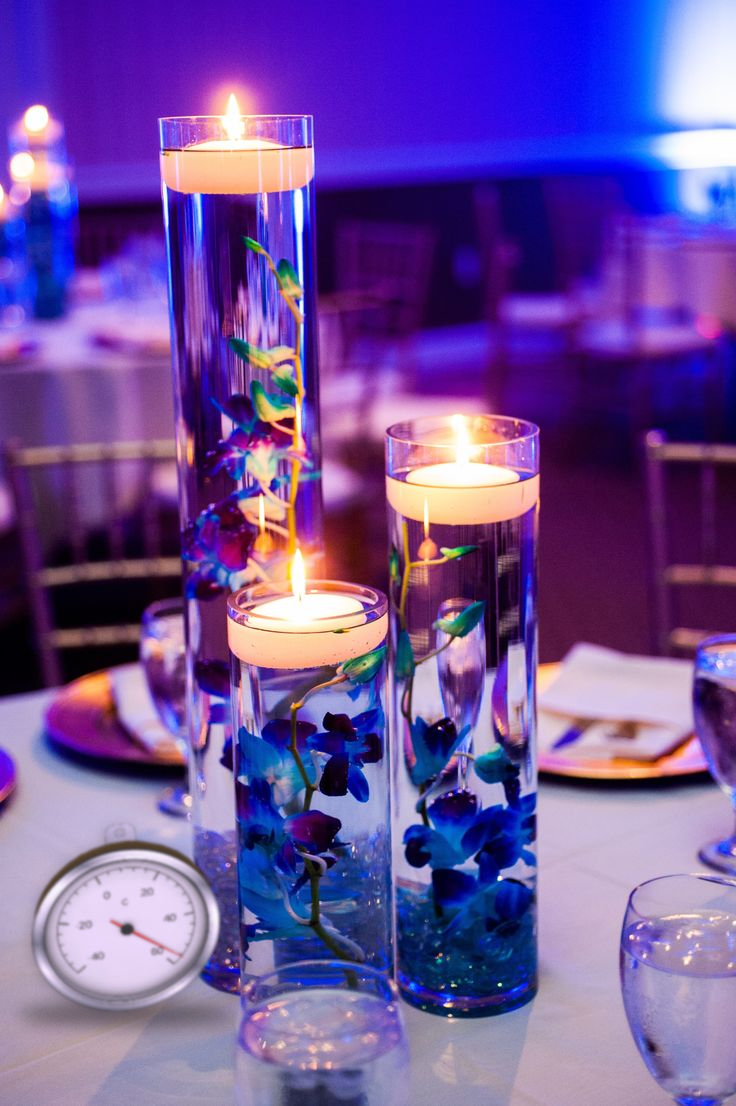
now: 56
